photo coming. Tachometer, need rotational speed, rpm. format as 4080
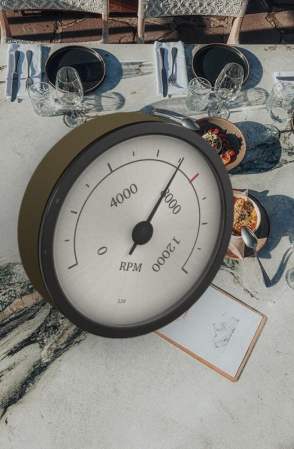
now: 7000
